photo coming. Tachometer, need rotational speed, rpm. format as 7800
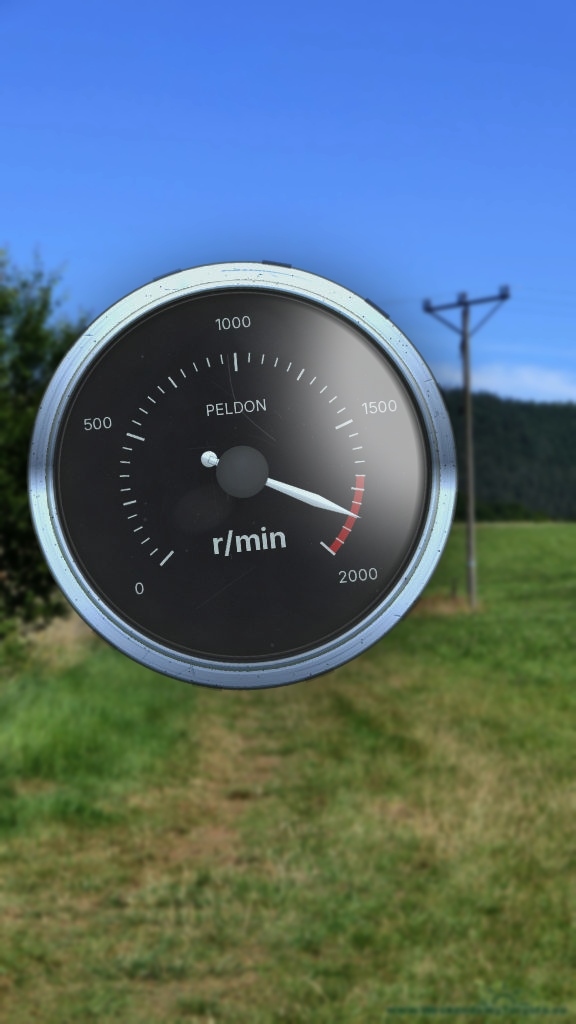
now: 1850
